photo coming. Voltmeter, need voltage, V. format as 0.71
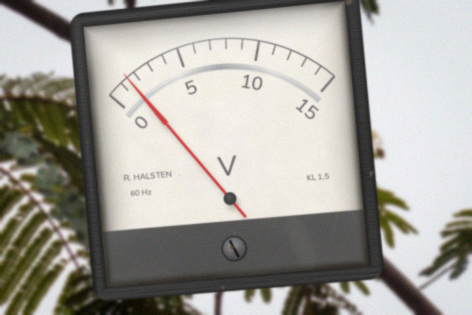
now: 1.5
